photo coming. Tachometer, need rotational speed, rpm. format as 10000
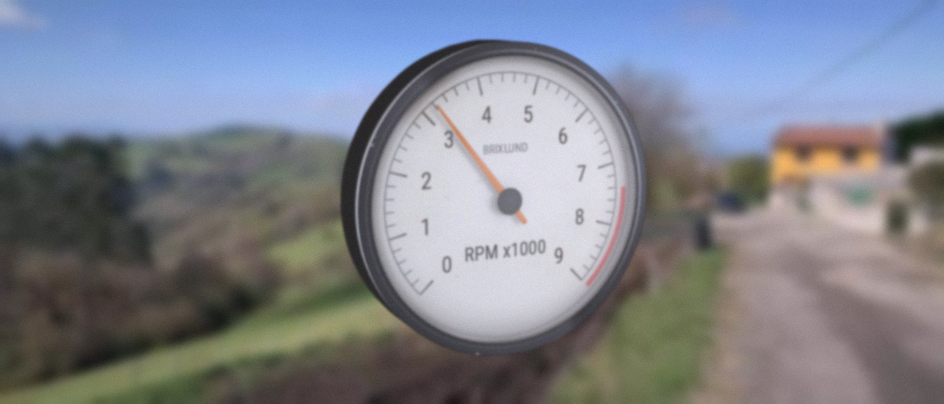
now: 3200
